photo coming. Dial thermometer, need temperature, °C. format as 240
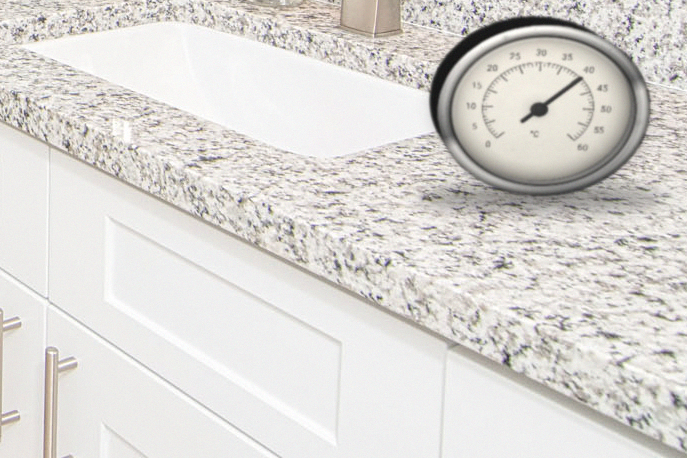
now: 40
